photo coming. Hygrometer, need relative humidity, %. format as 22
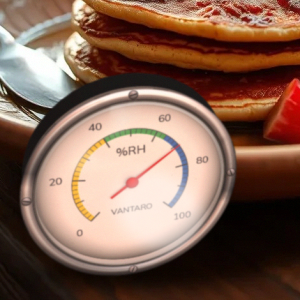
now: 70
